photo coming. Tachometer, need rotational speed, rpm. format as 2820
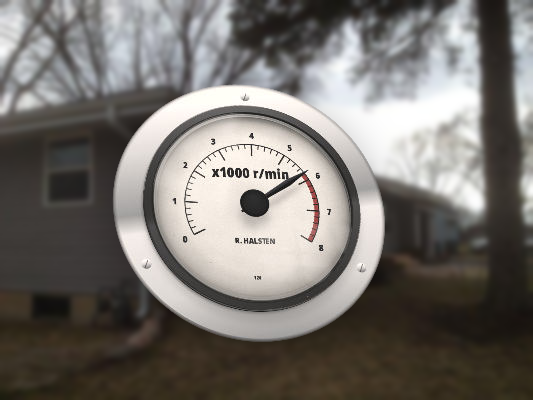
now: 5800
